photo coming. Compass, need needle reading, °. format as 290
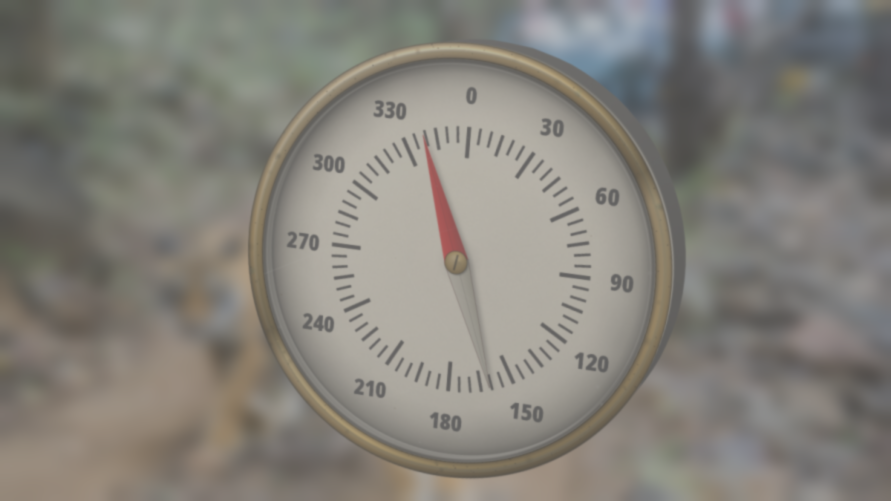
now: 340
